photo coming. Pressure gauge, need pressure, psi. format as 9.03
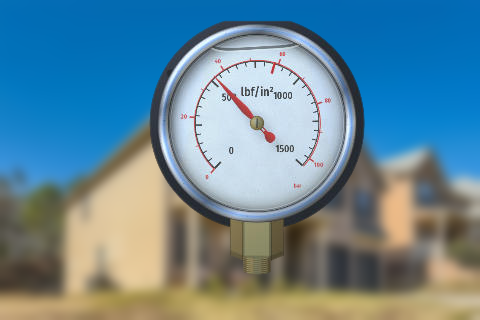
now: 525
